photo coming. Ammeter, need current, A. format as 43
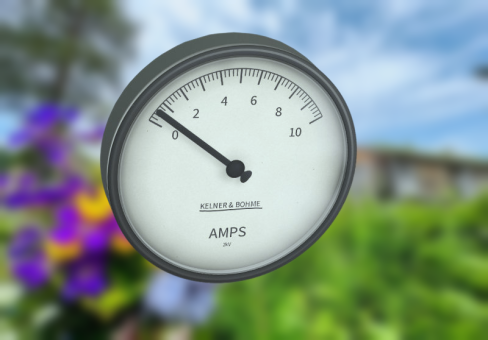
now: 0.6
